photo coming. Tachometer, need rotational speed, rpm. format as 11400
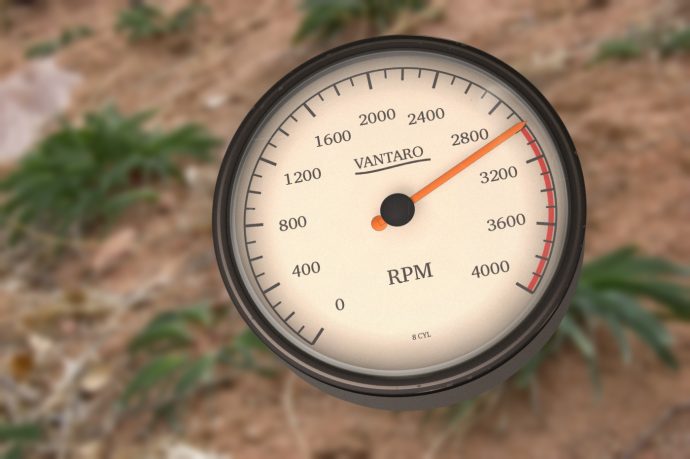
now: 3000
